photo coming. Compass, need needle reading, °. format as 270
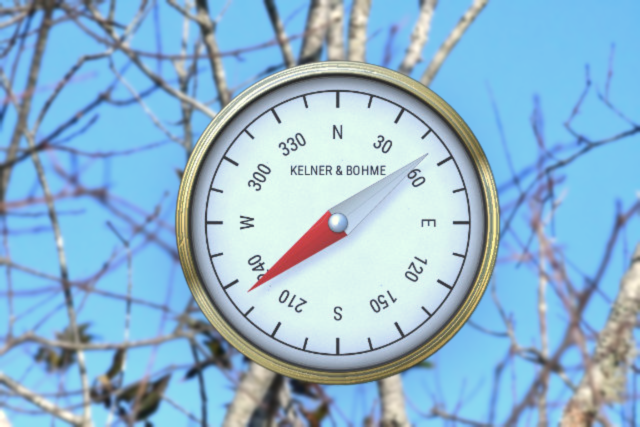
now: 232.5
